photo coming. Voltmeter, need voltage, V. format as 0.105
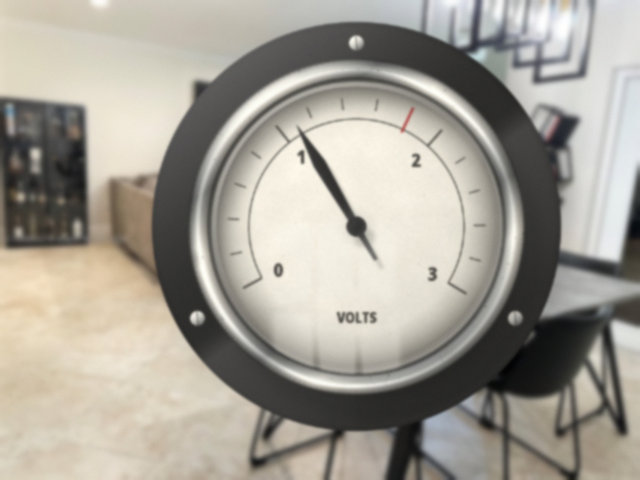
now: 1.1
